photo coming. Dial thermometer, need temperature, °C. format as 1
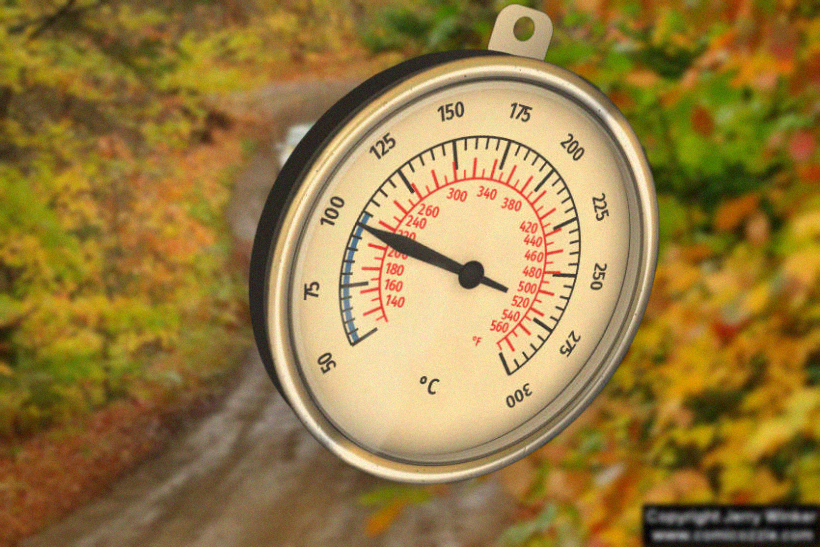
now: 100
